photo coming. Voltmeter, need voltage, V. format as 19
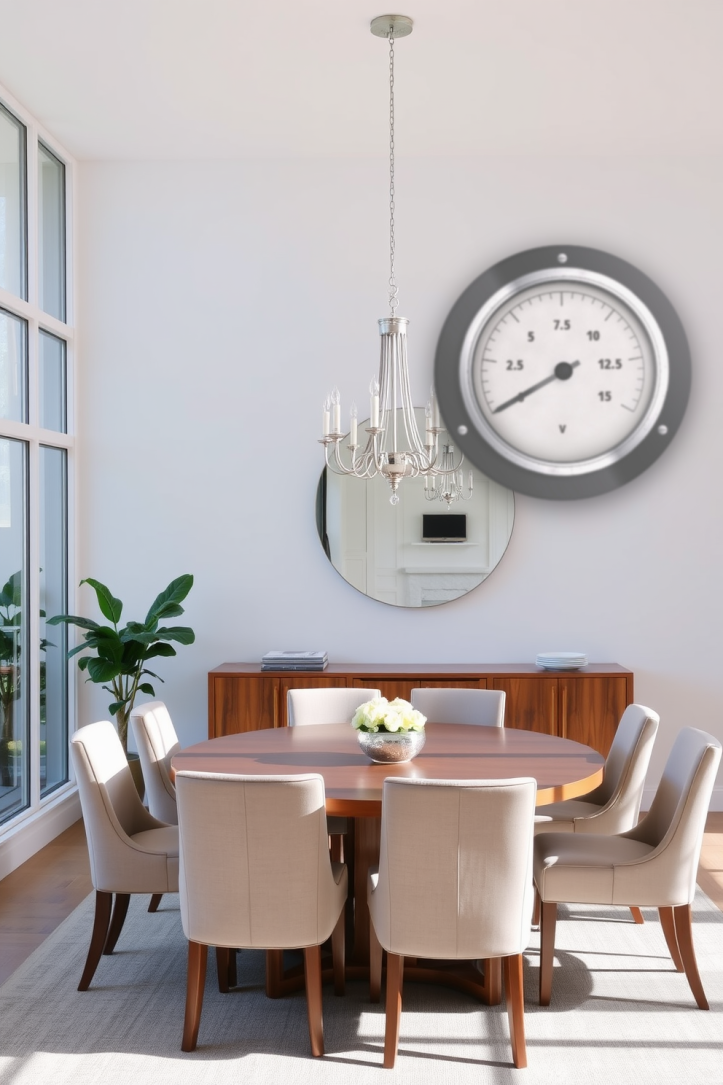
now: 0
